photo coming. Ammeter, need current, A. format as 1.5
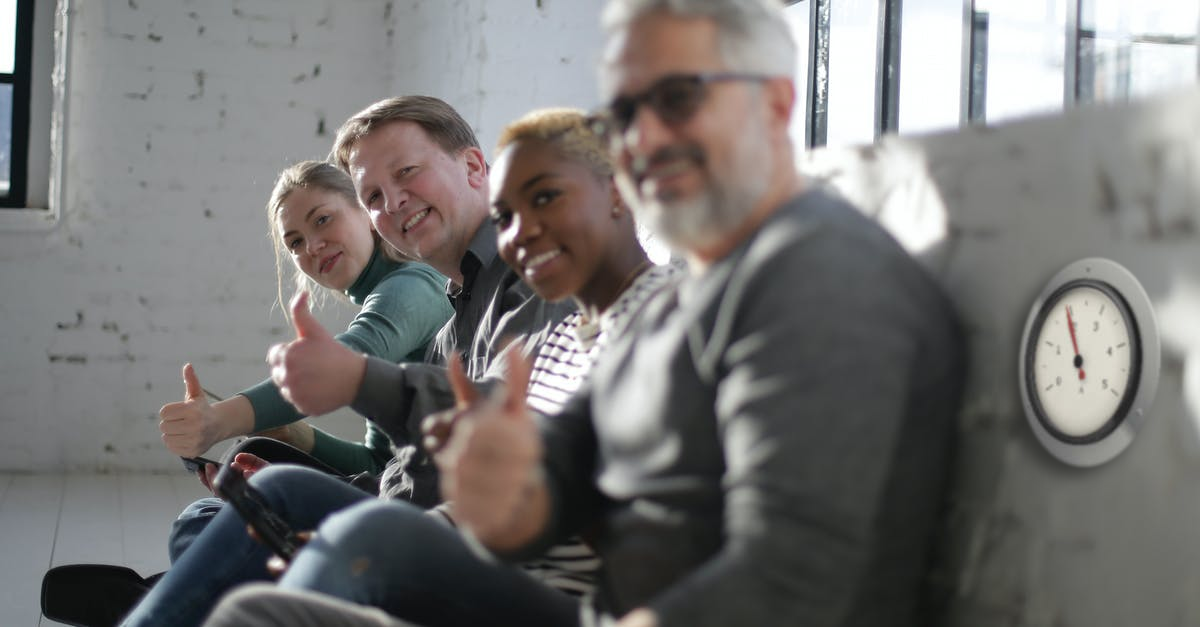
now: 2
